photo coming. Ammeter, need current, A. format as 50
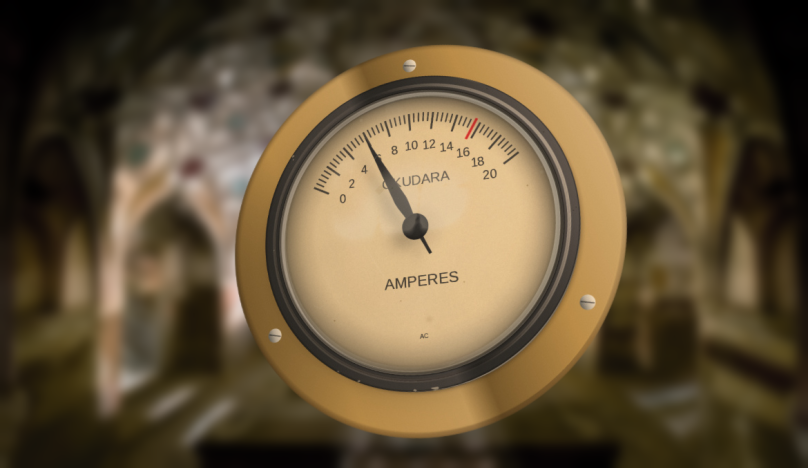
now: 6
